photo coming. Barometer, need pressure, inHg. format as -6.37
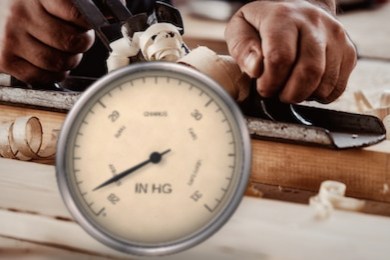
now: 28.2
